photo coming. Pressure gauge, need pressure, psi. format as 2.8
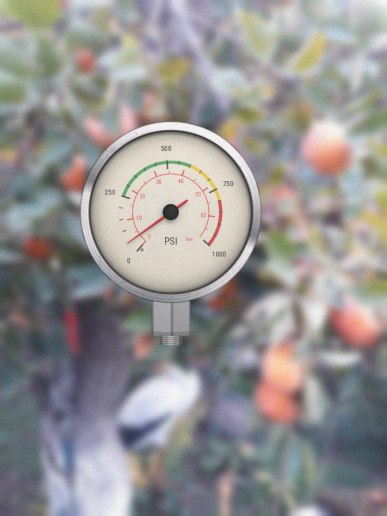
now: 50
